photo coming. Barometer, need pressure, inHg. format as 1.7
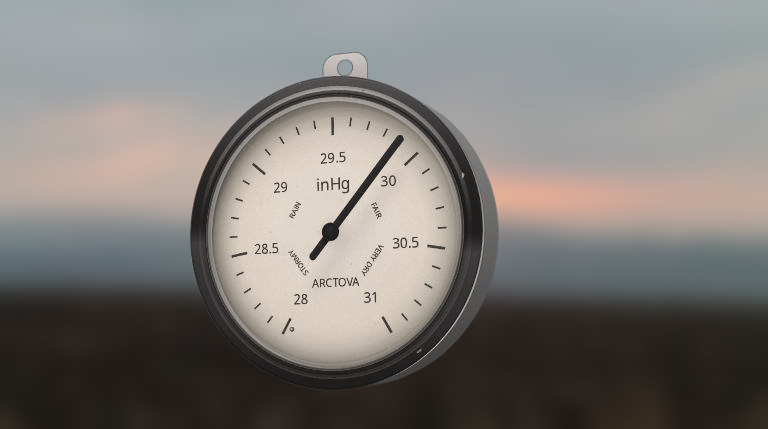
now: 29.9
